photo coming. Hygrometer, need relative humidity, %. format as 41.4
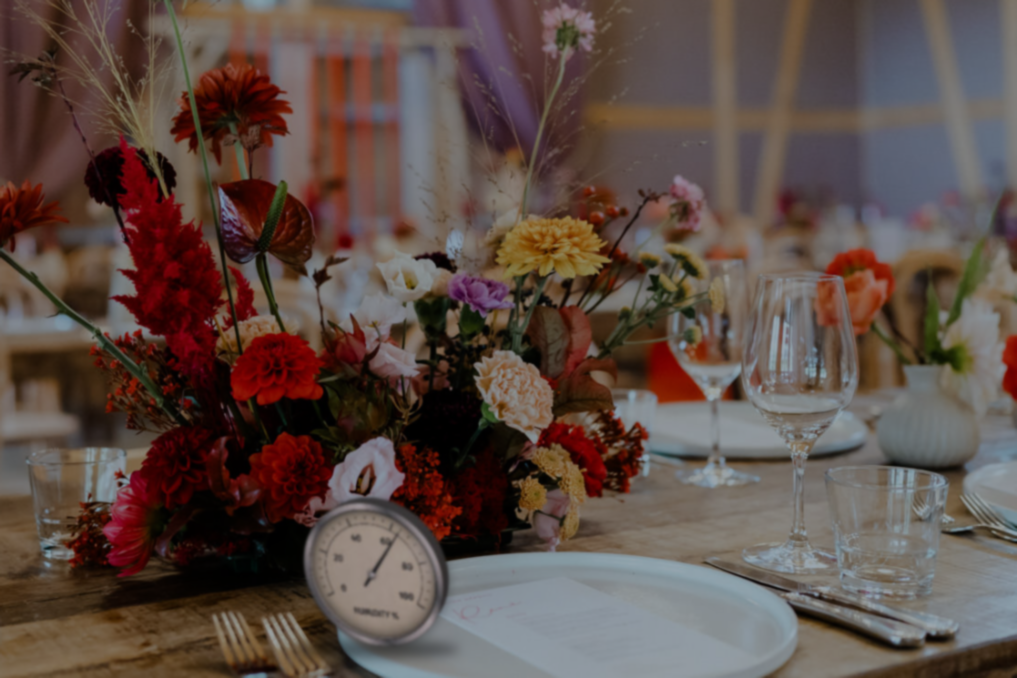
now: 64
